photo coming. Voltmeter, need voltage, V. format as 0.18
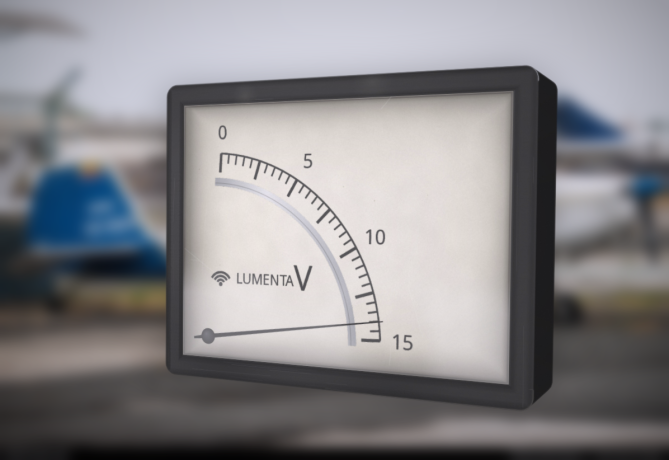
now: 14
